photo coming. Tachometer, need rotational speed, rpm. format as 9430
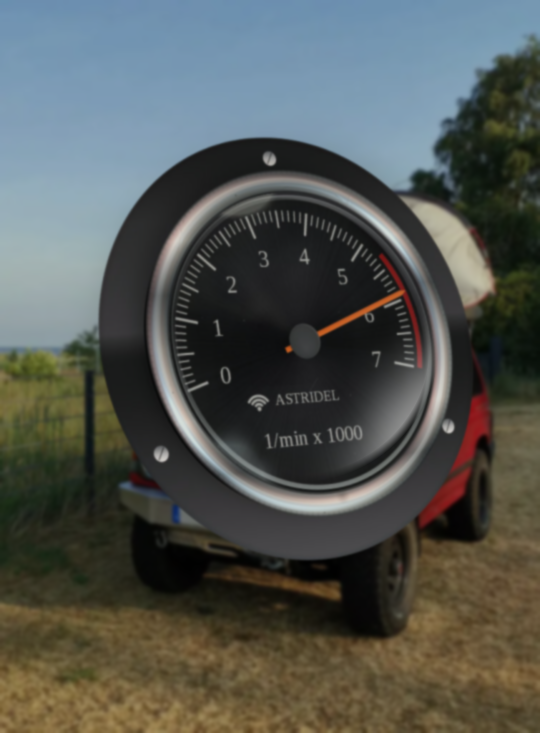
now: 5900
